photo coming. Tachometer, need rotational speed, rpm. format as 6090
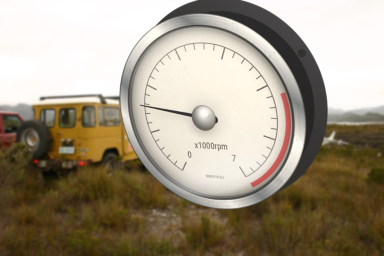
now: 1600
